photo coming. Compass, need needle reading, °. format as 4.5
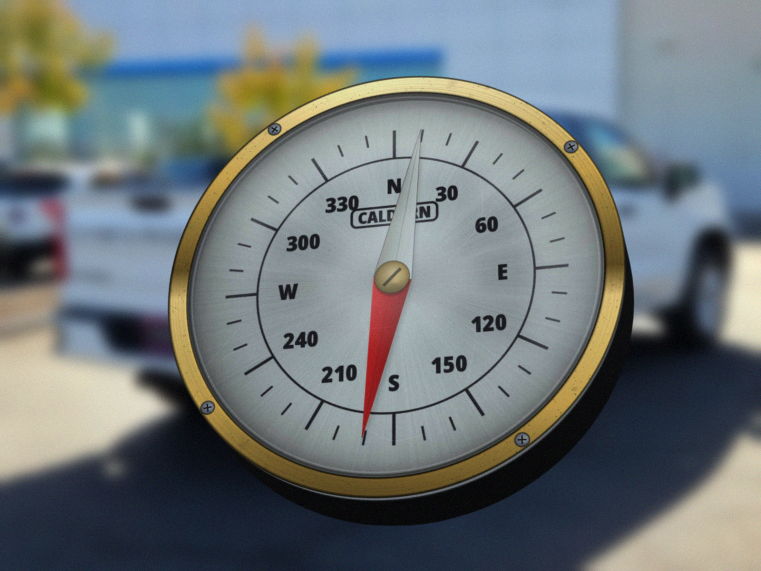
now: 190
